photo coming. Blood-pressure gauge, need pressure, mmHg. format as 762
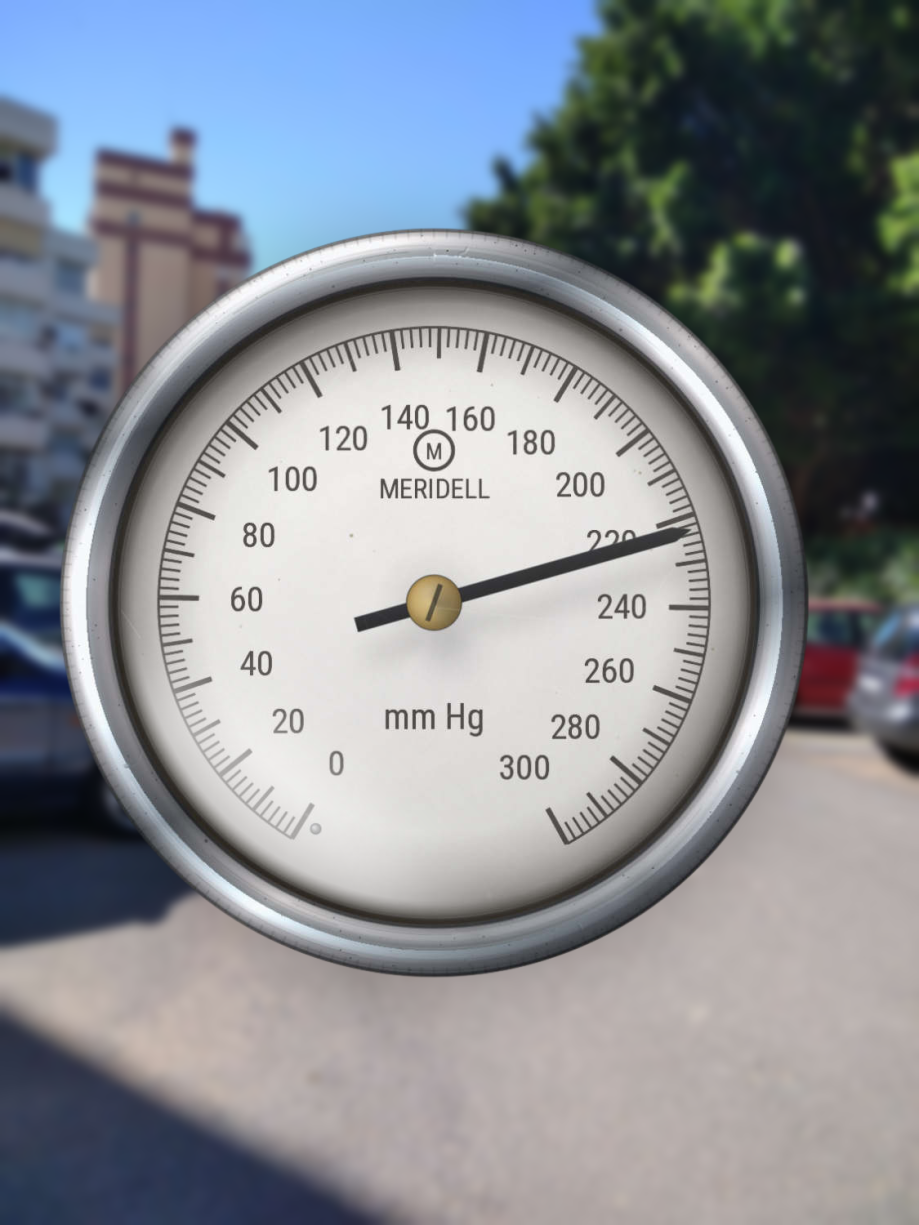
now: 223
